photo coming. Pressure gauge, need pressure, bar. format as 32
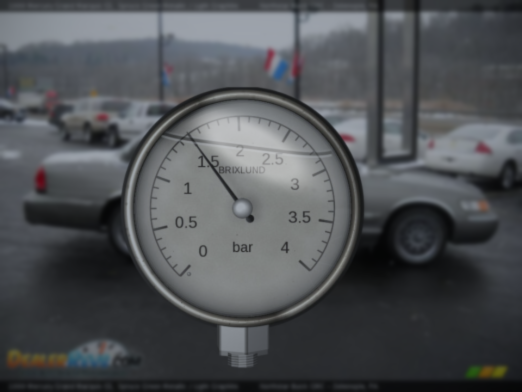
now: 1.5
